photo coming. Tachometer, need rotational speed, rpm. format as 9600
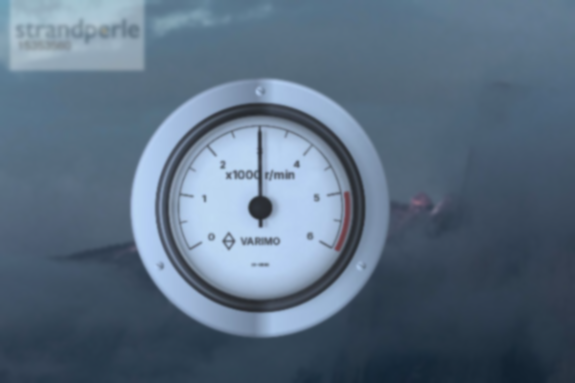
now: 3000
